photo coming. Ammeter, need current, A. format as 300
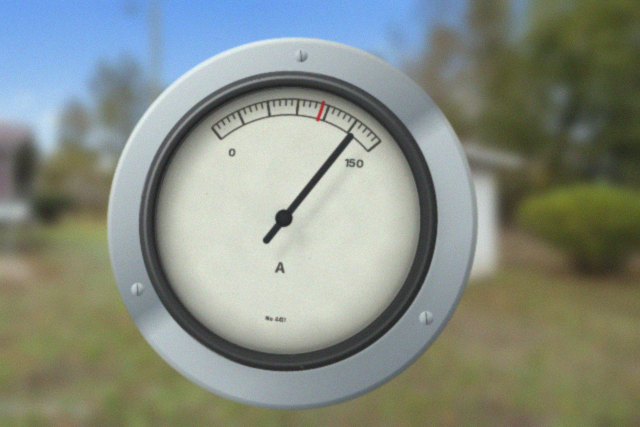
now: 130
